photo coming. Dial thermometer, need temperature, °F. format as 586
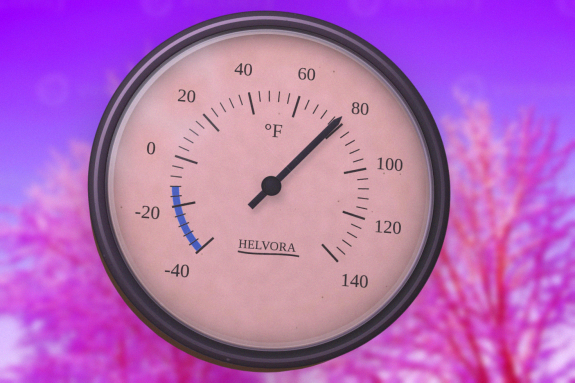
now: 78
